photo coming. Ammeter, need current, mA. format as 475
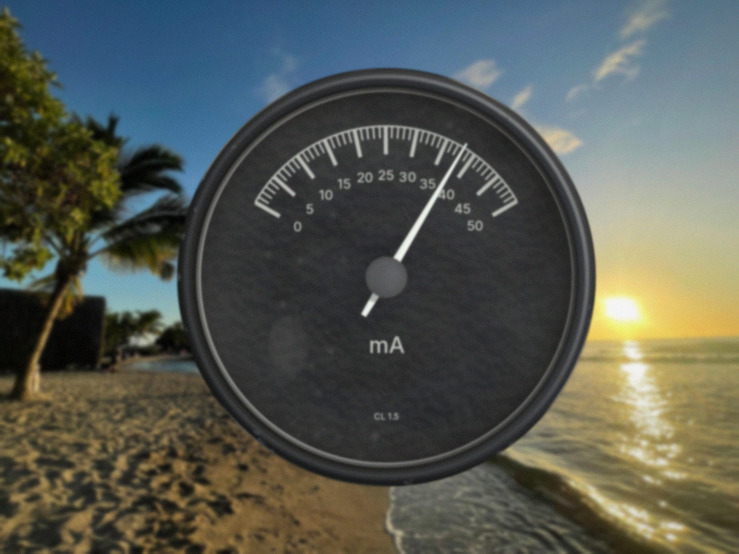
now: 38
